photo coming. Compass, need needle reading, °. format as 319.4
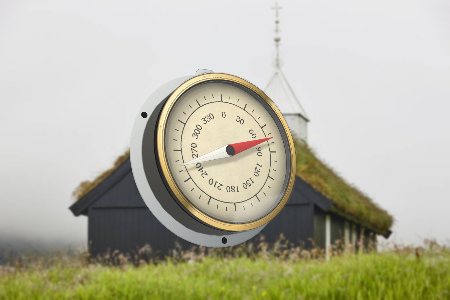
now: 75
